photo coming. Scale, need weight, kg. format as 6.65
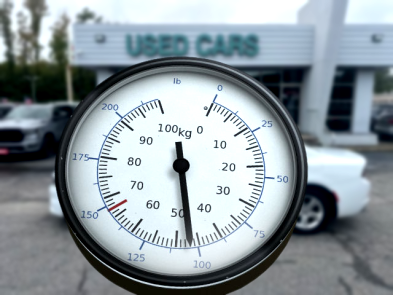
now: 47
